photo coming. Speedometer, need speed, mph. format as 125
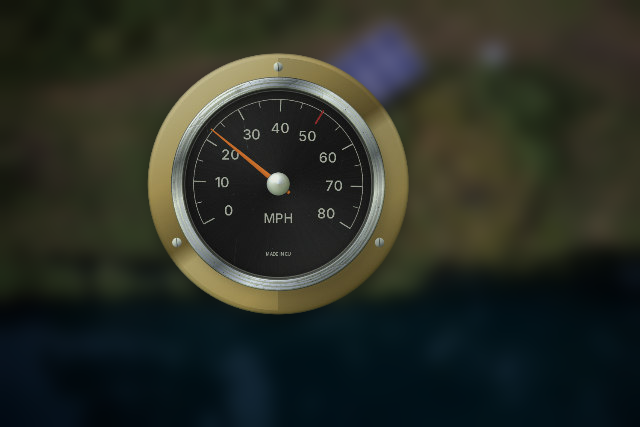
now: 22.5
